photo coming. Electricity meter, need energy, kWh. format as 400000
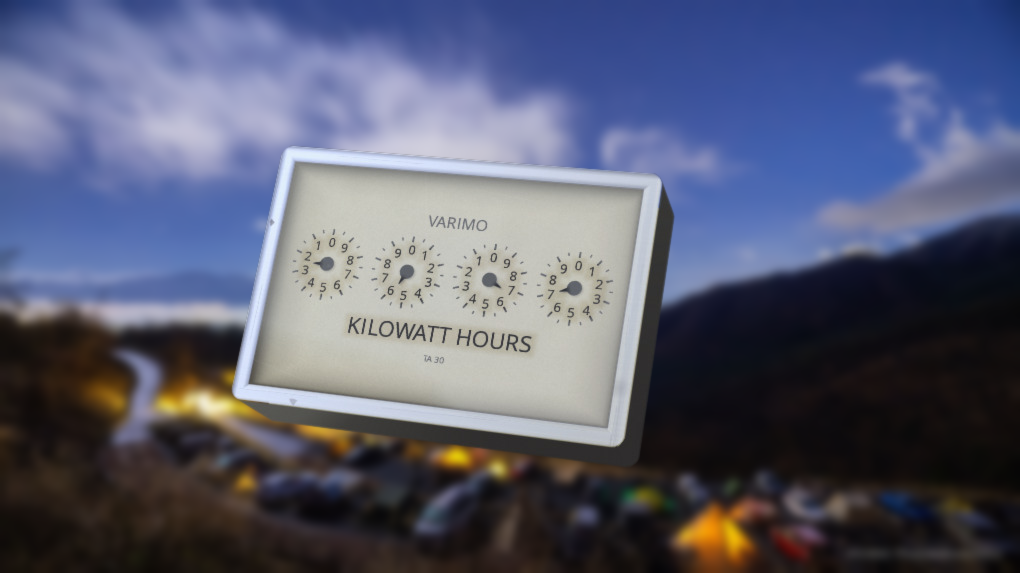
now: 2567
